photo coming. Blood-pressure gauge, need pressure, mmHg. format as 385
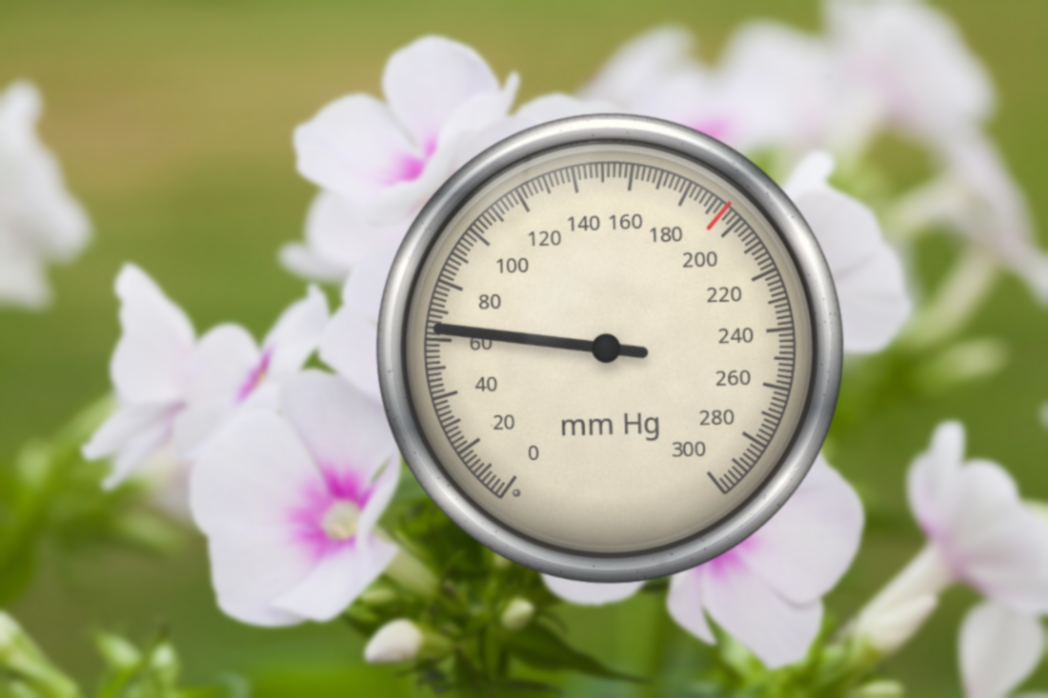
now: 64
